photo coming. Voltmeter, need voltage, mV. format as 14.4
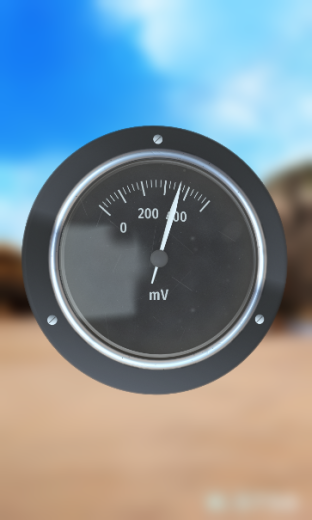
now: 360
